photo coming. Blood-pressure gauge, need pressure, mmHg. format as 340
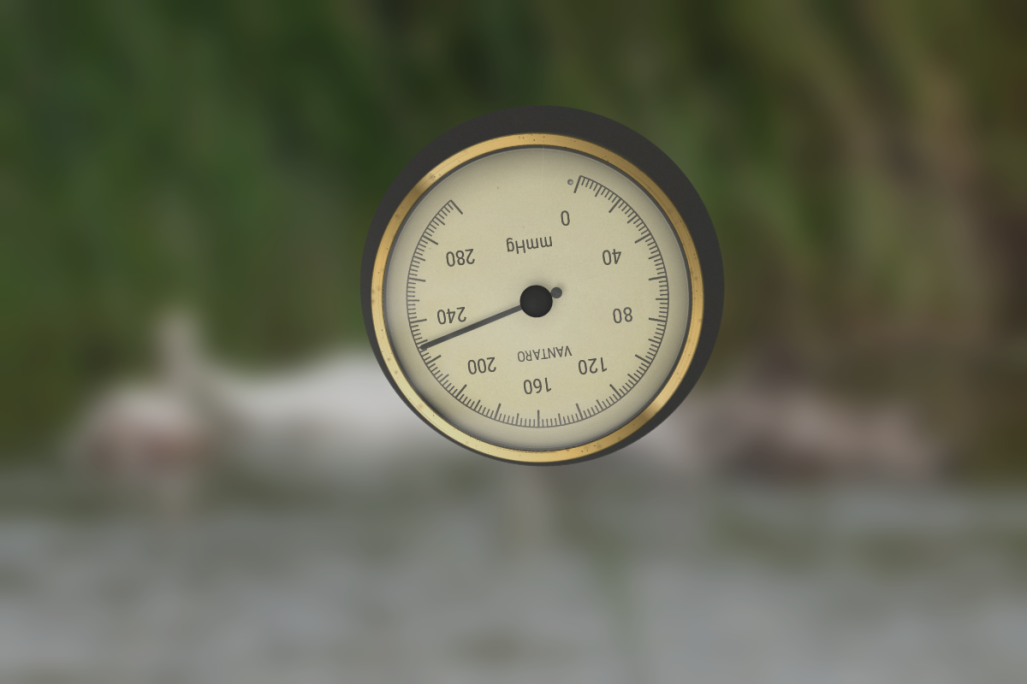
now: 228
